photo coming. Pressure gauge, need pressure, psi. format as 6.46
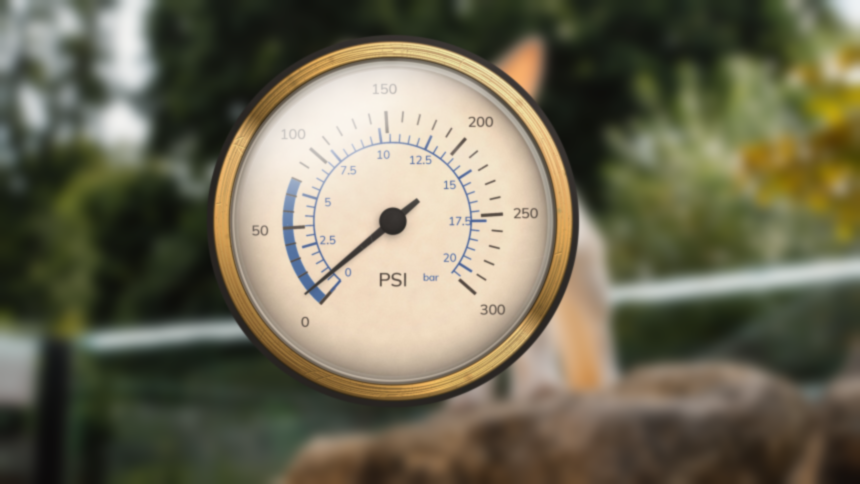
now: 10
